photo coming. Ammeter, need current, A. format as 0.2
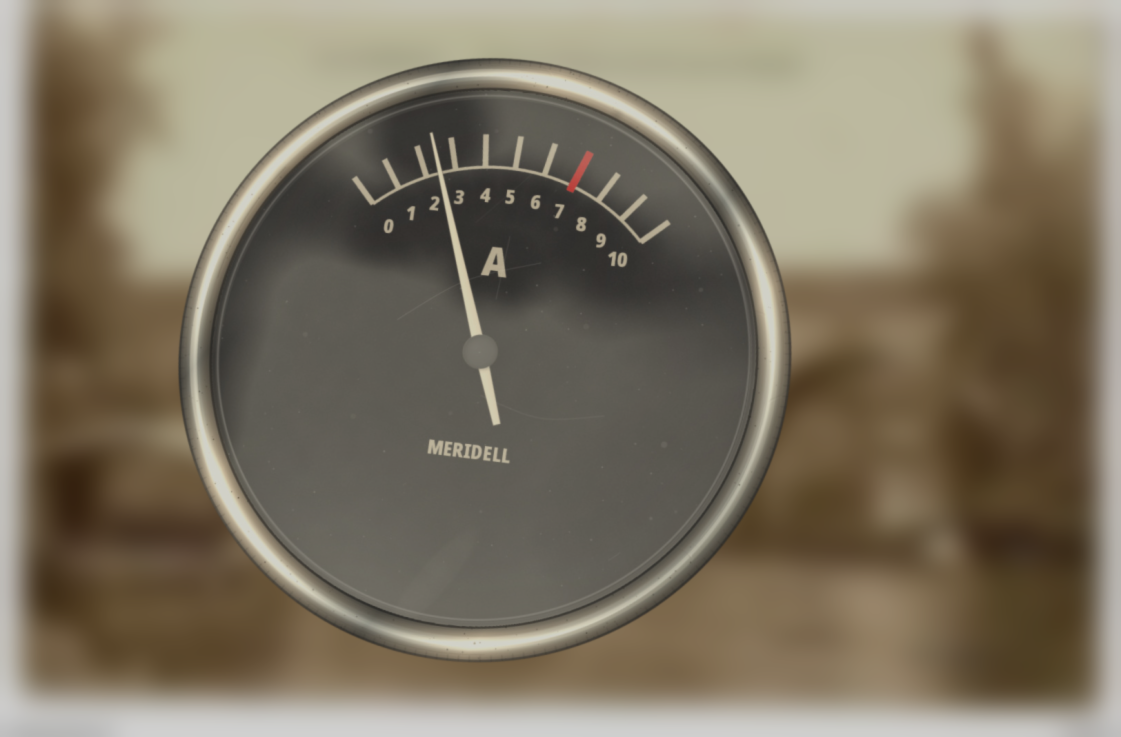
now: 2.5
